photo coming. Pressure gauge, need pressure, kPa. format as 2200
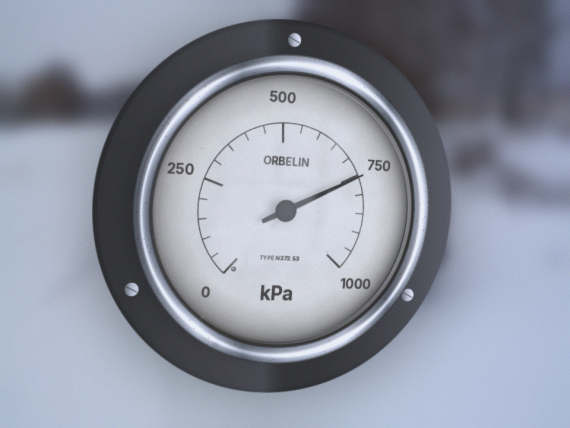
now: 750
